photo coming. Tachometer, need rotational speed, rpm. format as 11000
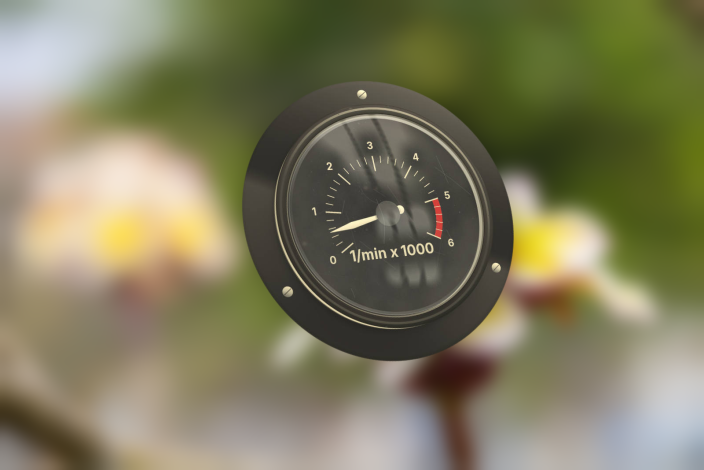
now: 500
